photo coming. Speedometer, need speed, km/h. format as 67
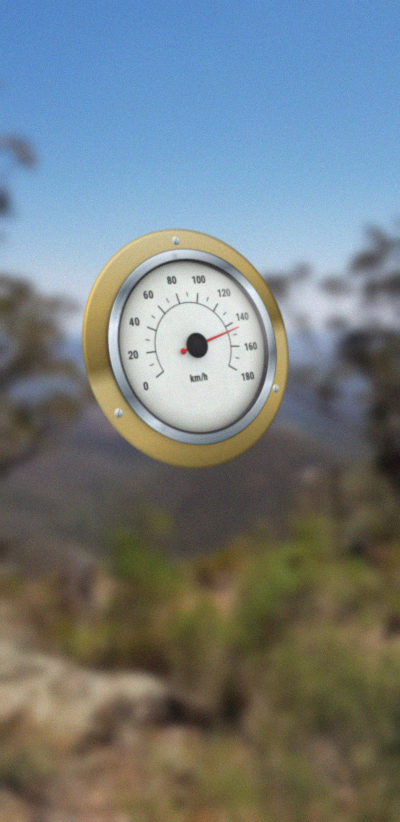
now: 145
